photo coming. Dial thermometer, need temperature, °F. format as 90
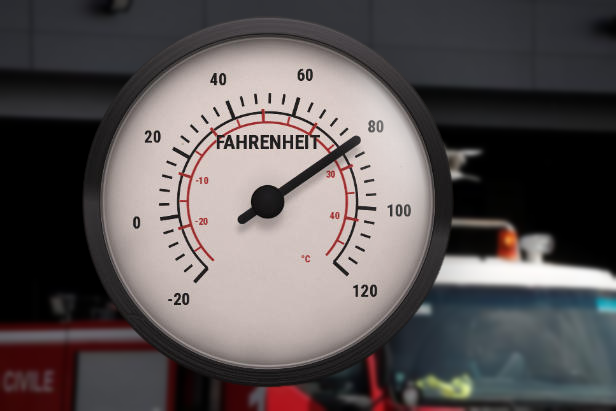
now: 80
